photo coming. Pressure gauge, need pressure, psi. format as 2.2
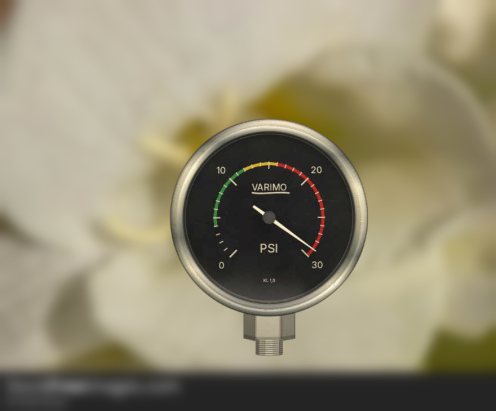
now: 29
